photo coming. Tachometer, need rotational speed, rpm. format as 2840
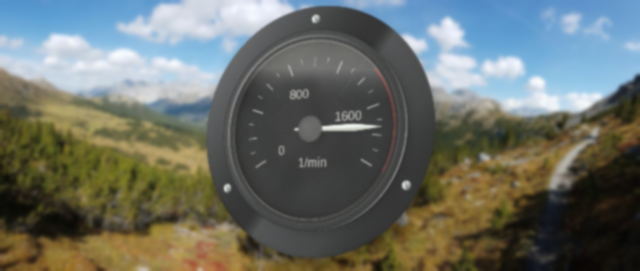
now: 1750
